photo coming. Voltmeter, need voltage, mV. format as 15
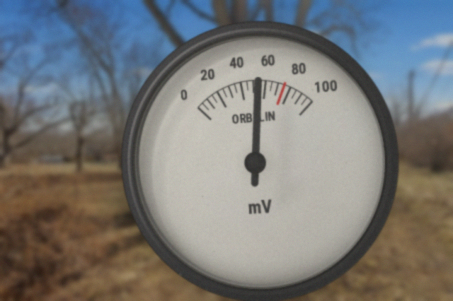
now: 55
